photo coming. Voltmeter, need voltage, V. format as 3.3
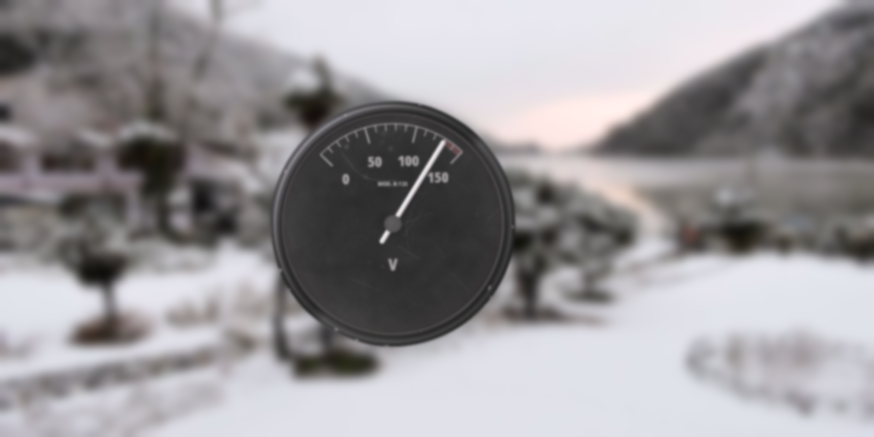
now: 130
